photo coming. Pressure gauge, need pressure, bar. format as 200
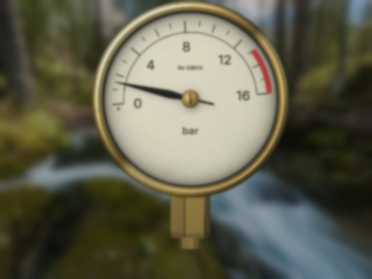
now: 1.5
